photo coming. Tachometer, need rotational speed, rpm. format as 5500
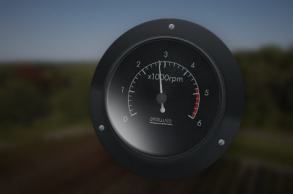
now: 2800
